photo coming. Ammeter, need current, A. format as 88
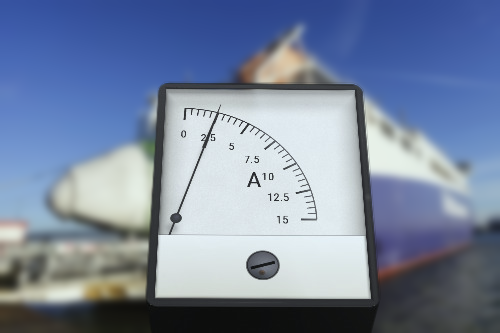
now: 2.5
